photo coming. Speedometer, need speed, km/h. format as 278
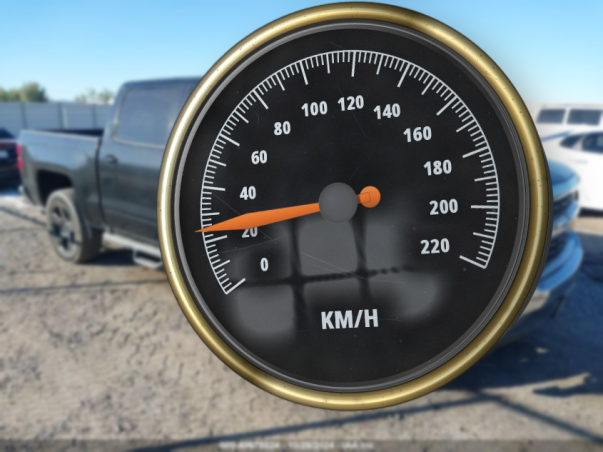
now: 24
